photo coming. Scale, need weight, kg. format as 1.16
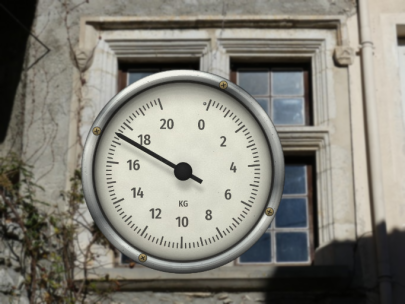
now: 17.4
